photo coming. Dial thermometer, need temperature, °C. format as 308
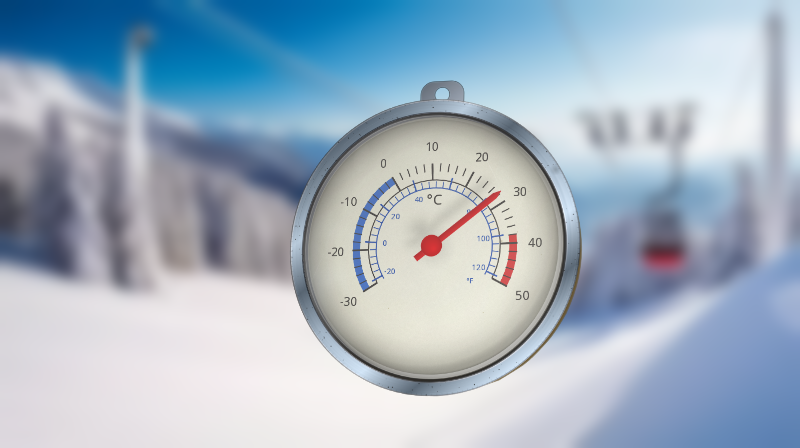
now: 28
